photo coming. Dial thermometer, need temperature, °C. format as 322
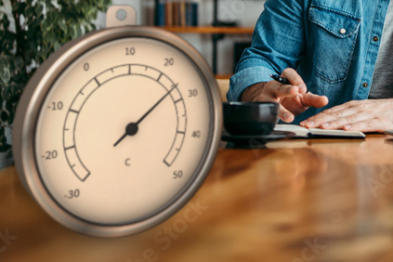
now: 25
